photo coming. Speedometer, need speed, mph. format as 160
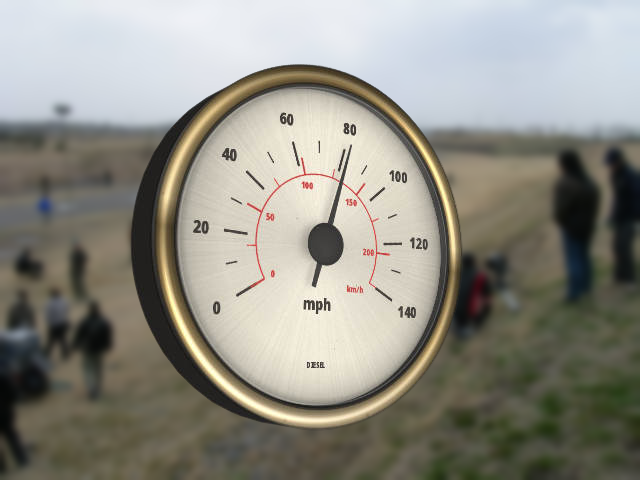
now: 80
